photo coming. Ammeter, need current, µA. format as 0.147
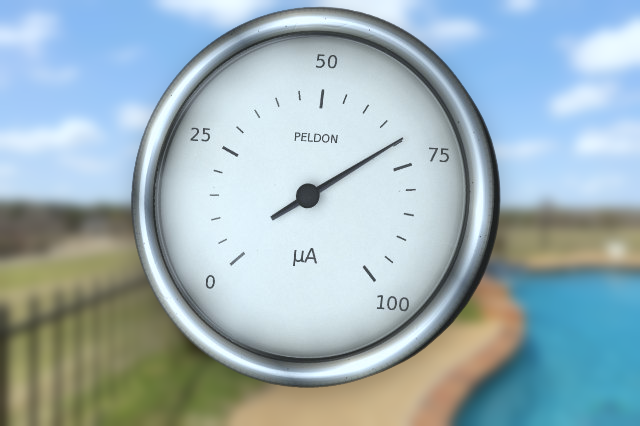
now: 70
